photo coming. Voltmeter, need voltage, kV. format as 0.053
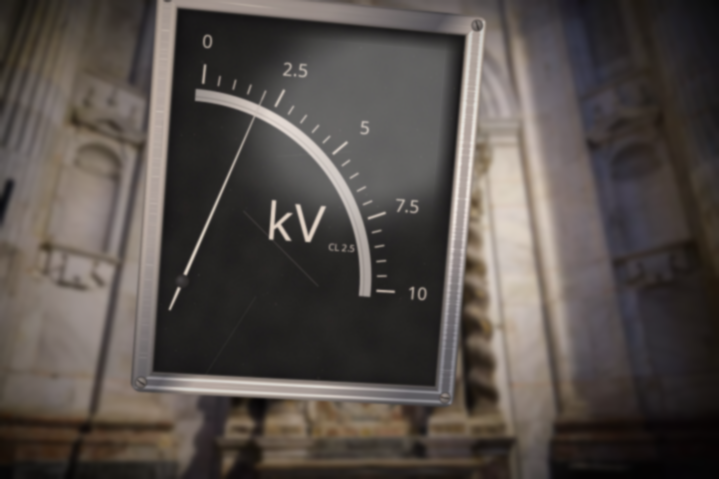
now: 2
